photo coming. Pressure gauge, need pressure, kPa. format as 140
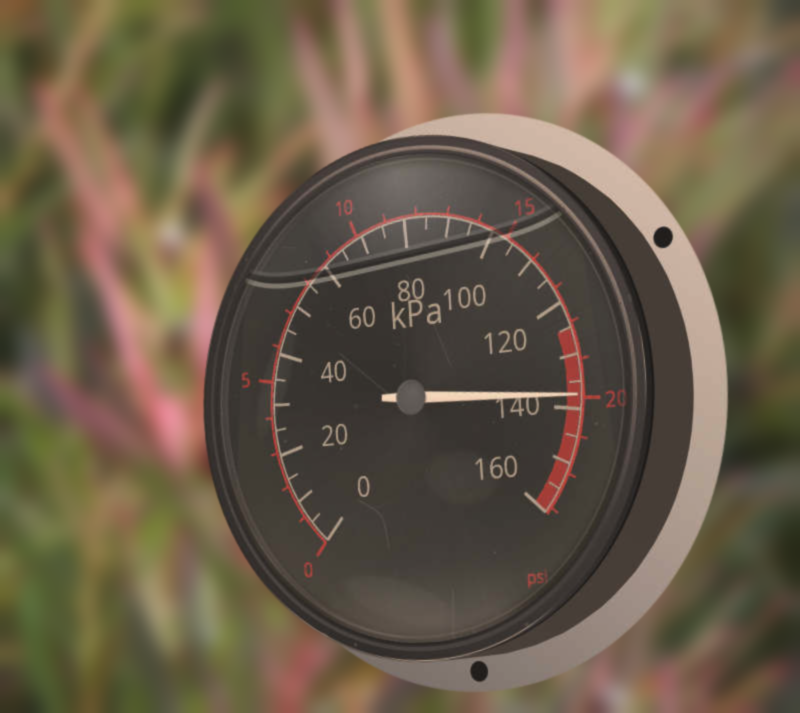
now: 137.5
